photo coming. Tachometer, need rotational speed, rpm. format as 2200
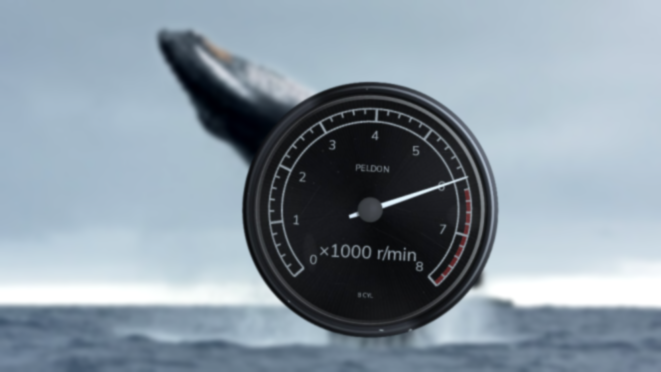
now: 6000
